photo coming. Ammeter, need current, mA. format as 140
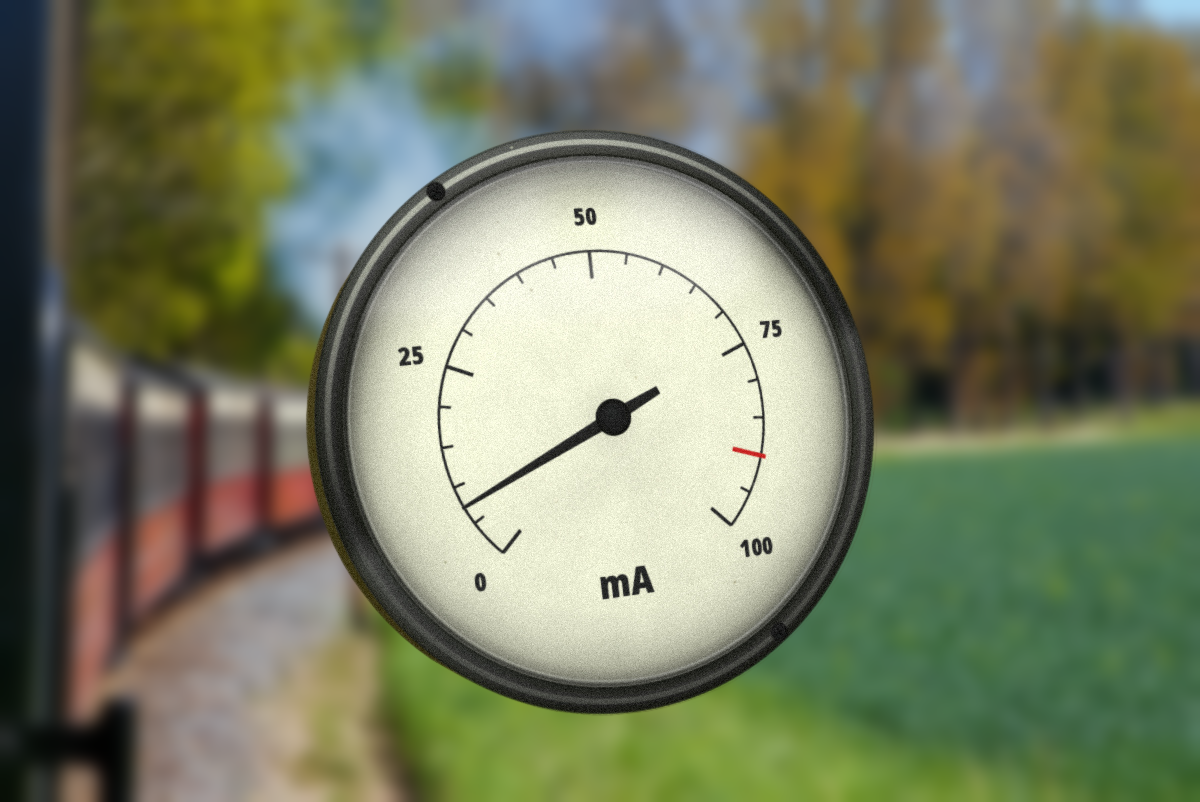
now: 7.5
